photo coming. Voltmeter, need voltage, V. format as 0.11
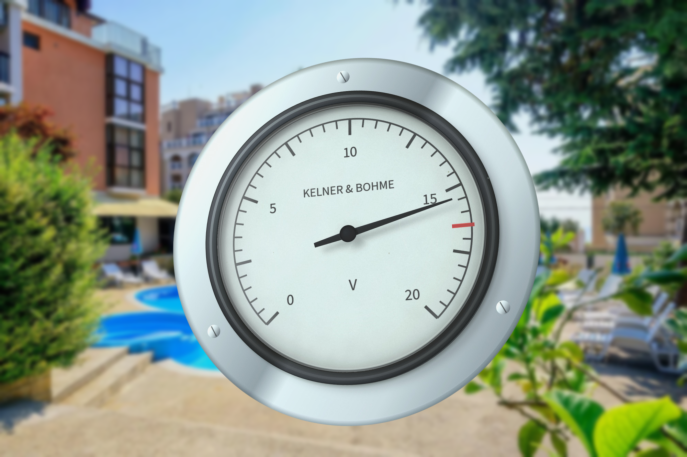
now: 15.5
